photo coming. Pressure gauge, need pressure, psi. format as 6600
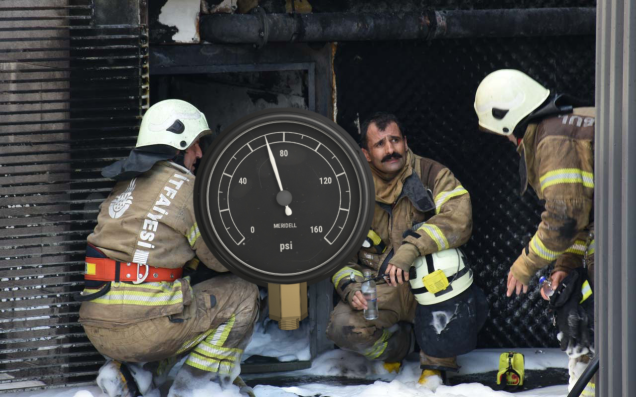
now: 70
